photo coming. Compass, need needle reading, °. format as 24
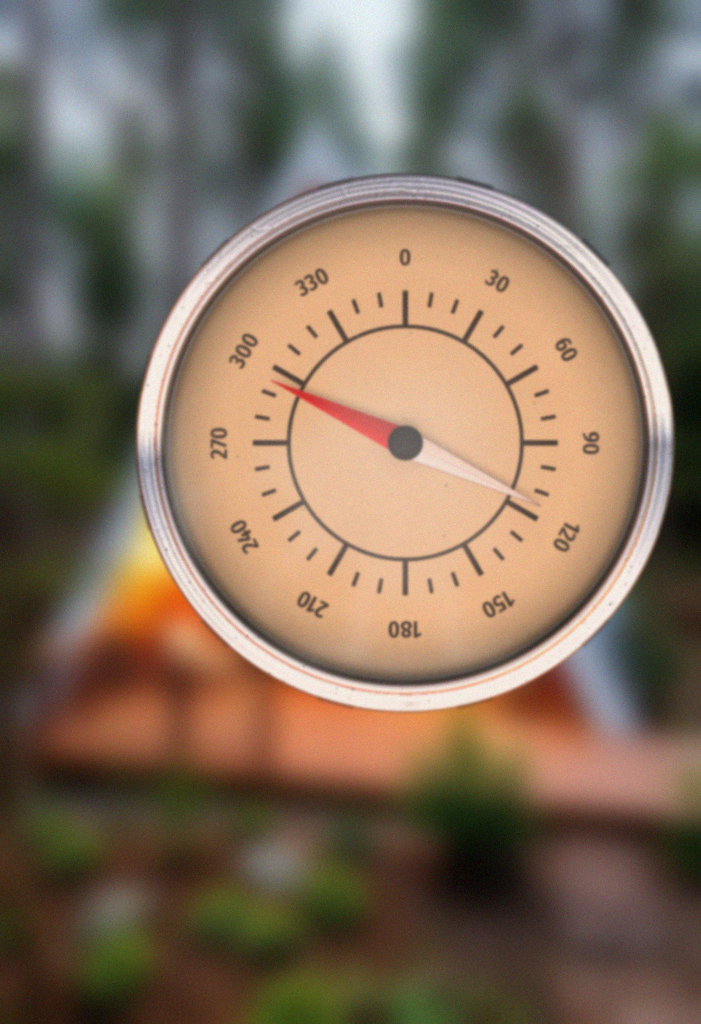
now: 295
